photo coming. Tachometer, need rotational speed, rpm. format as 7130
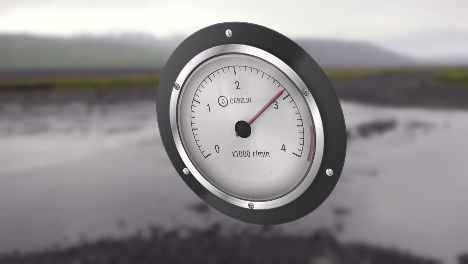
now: 2900
